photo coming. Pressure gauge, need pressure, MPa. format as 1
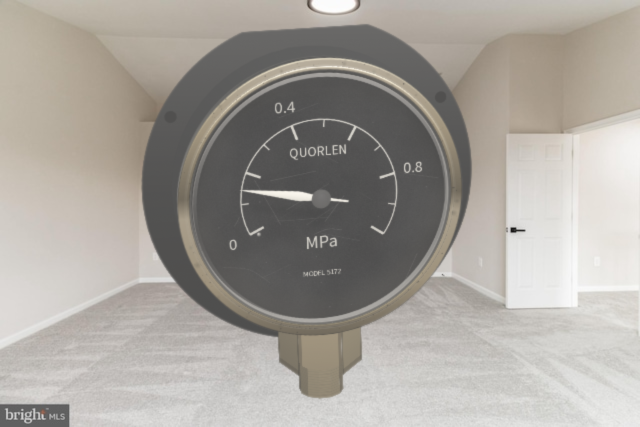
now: 0.15
